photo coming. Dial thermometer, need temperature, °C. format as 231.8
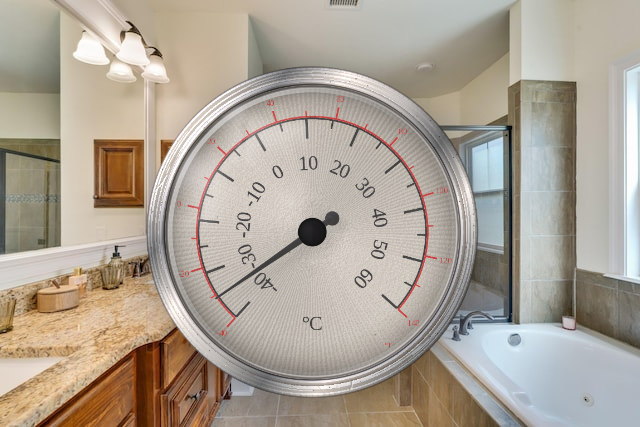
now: -35
